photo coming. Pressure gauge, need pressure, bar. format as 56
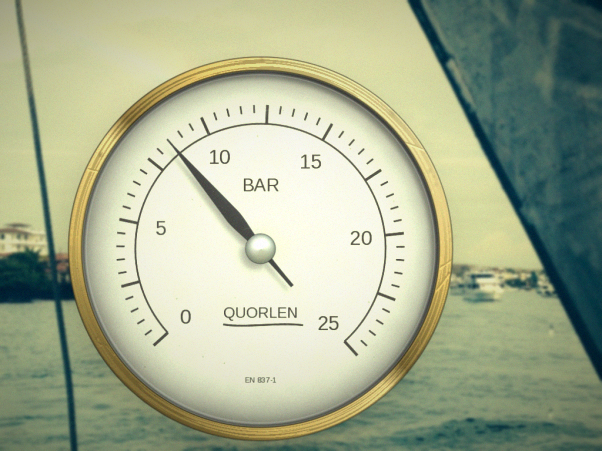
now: 8.5
